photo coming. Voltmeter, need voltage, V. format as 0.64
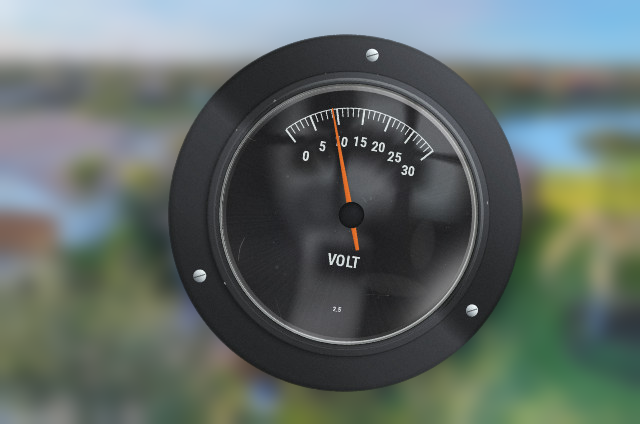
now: 9
